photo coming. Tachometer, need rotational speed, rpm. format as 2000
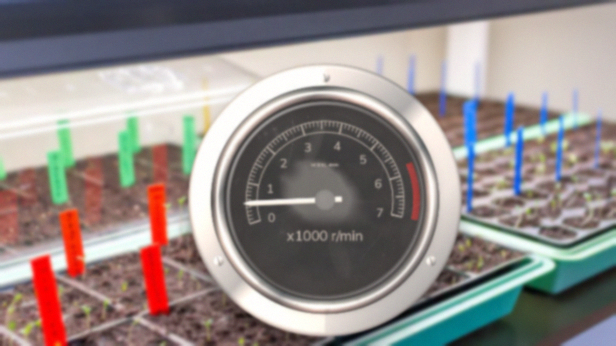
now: 500
